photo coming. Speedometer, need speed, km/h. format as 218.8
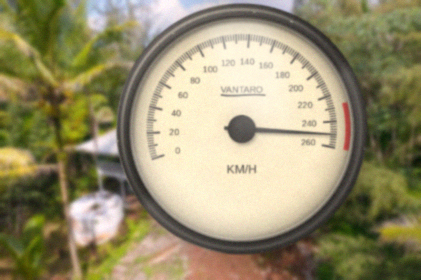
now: 250
